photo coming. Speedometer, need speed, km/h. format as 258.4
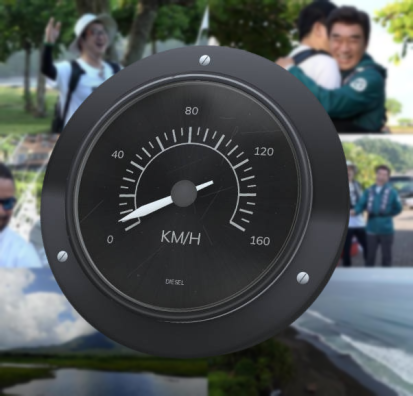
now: 5
